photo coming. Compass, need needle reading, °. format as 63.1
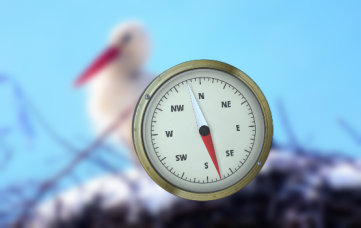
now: 165
